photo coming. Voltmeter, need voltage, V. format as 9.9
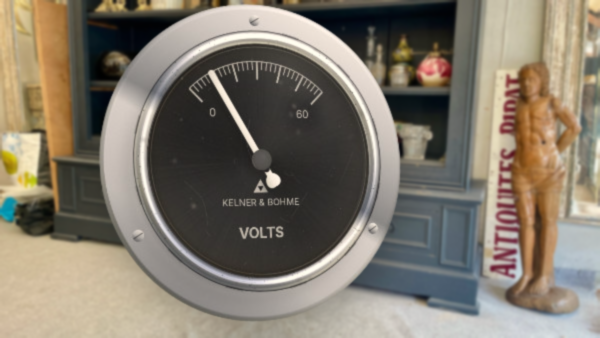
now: 10
